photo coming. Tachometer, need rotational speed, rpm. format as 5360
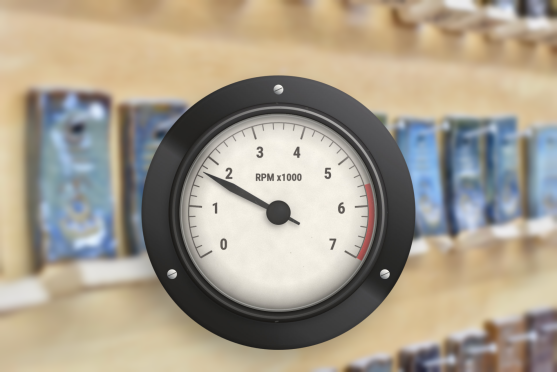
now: 1700
